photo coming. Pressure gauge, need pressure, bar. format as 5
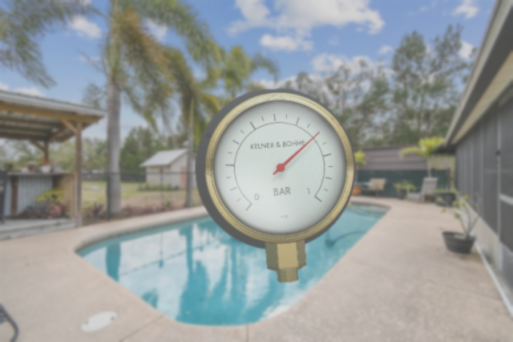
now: 0.7
